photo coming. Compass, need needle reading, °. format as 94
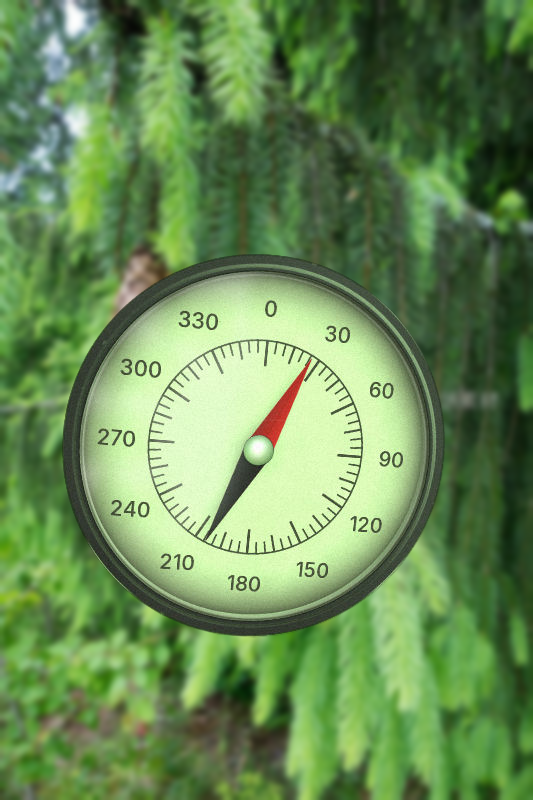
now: 25
